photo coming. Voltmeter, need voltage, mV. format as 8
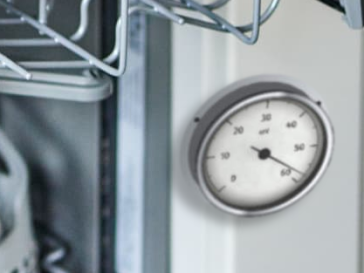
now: 57.5
